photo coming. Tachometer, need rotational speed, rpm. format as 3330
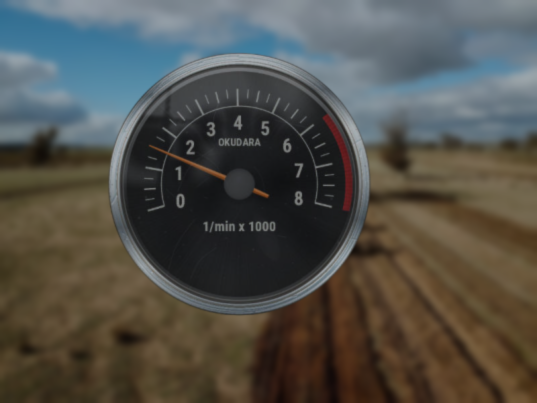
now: 1500
